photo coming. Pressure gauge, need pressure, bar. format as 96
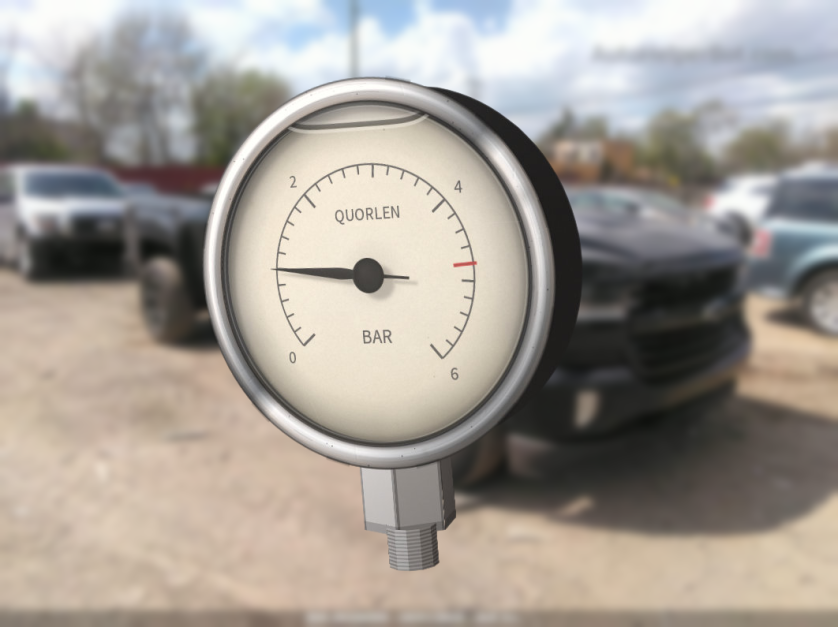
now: 1
